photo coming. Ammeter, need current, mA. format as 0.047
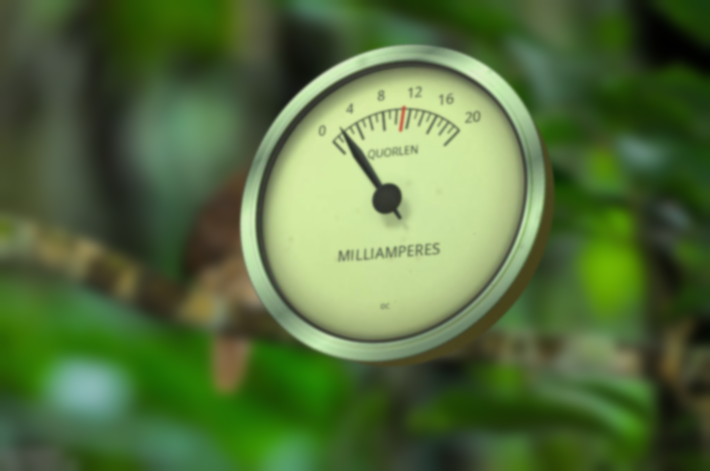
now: 2
